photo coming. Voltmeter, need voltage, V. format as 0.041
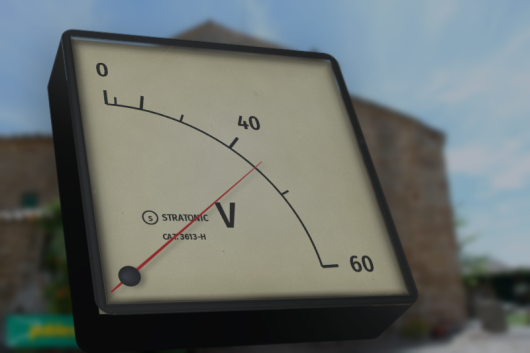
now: 45
